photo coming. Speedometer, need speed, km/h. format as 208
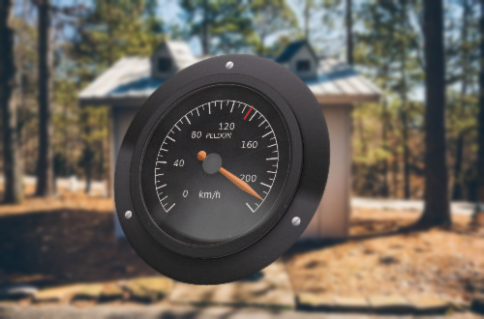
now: 210
